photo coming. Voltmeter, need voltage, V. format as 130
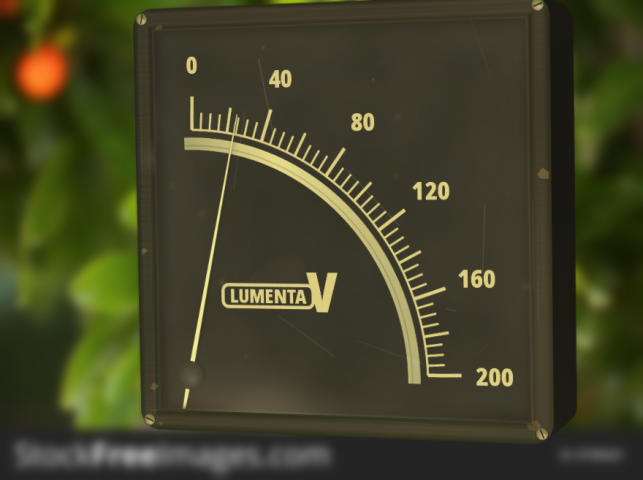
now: 25
